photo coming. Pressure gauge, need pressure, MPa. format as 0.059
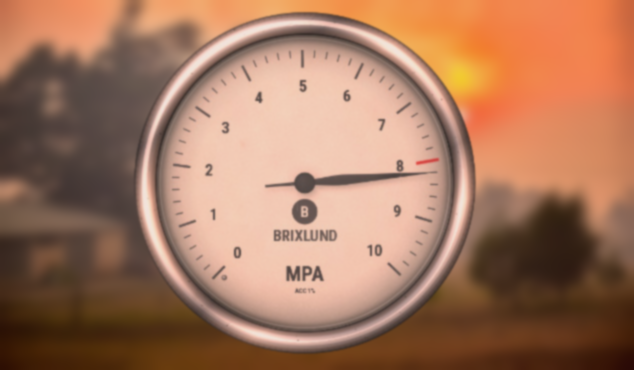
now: 8.2
